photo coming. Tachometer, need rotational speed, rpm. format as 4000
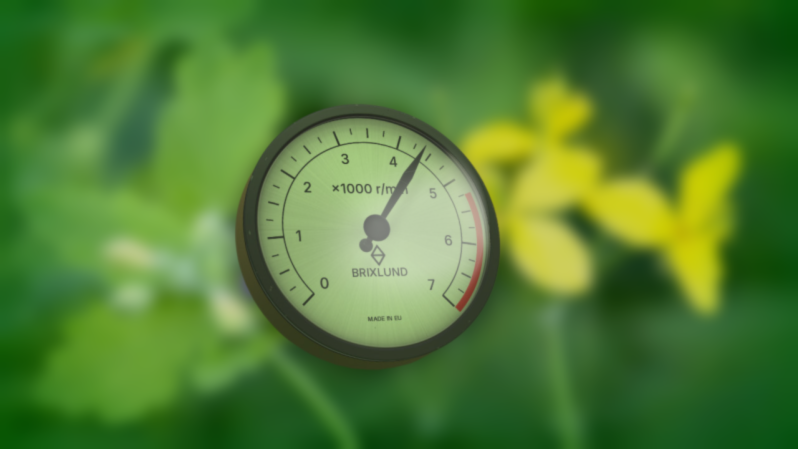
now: 4375
